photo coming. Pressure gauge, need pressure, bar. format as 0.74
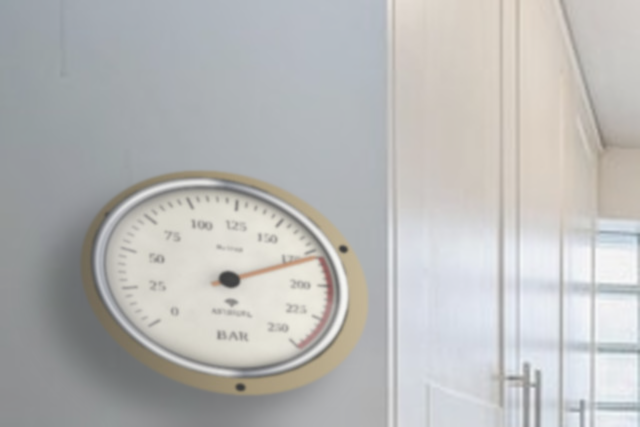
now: 180
